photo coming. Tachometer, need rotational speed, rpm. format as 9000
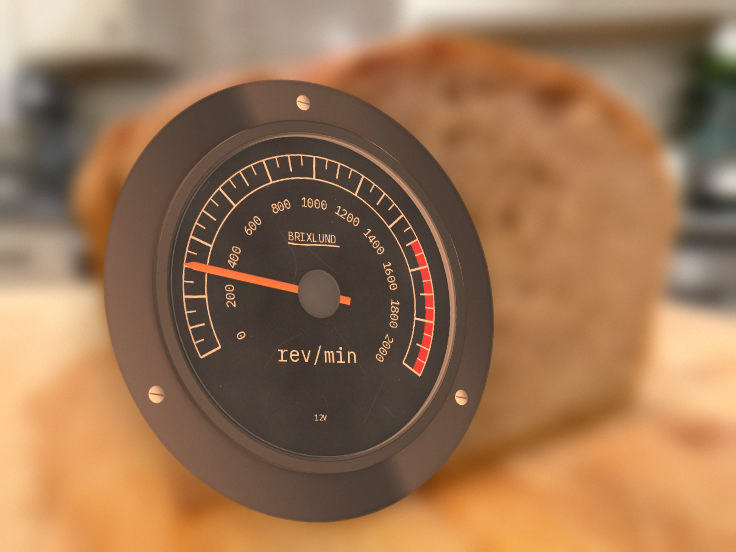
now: 300
